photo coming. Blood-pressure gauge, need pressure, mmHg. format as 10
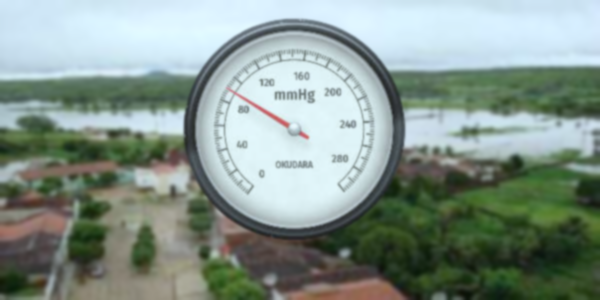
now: 90
